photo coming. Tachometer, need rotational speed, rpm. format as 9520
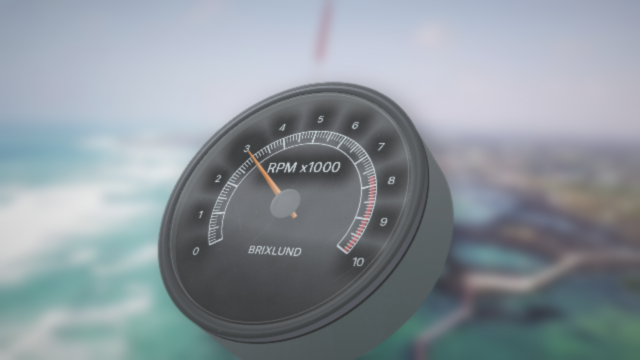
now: 3000
